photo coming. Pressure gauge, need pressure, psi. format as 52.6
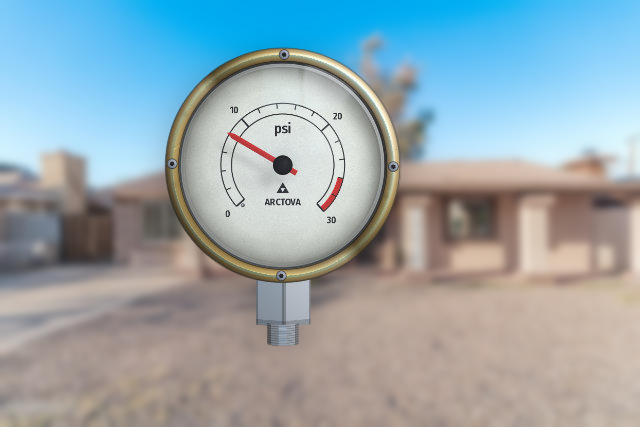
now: 8
